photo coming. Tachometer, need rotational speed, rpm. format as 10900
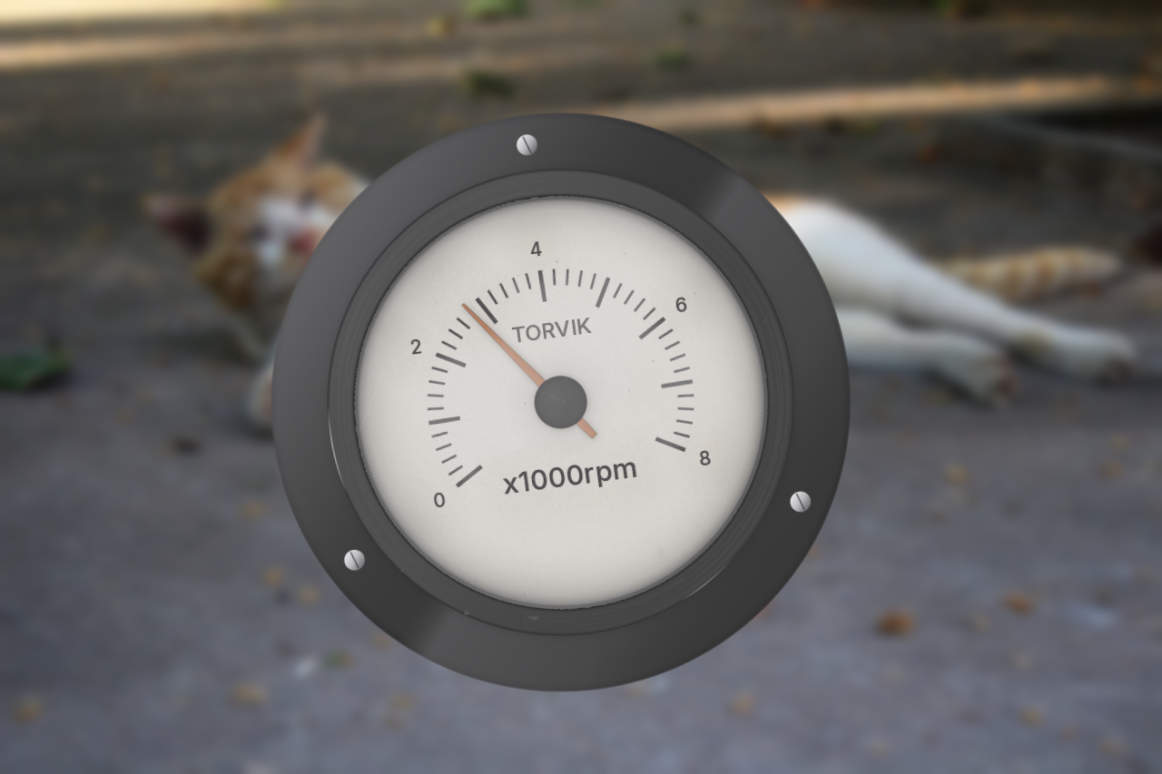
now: 2800
